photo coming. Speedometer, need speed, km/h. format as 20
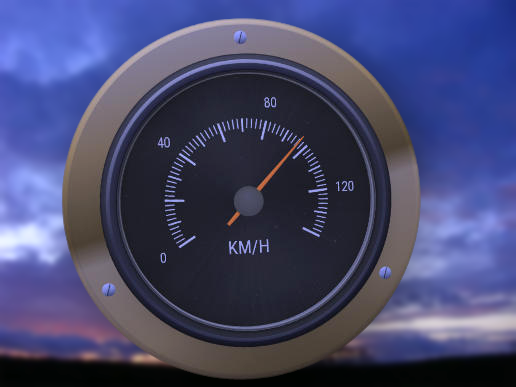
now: 96
